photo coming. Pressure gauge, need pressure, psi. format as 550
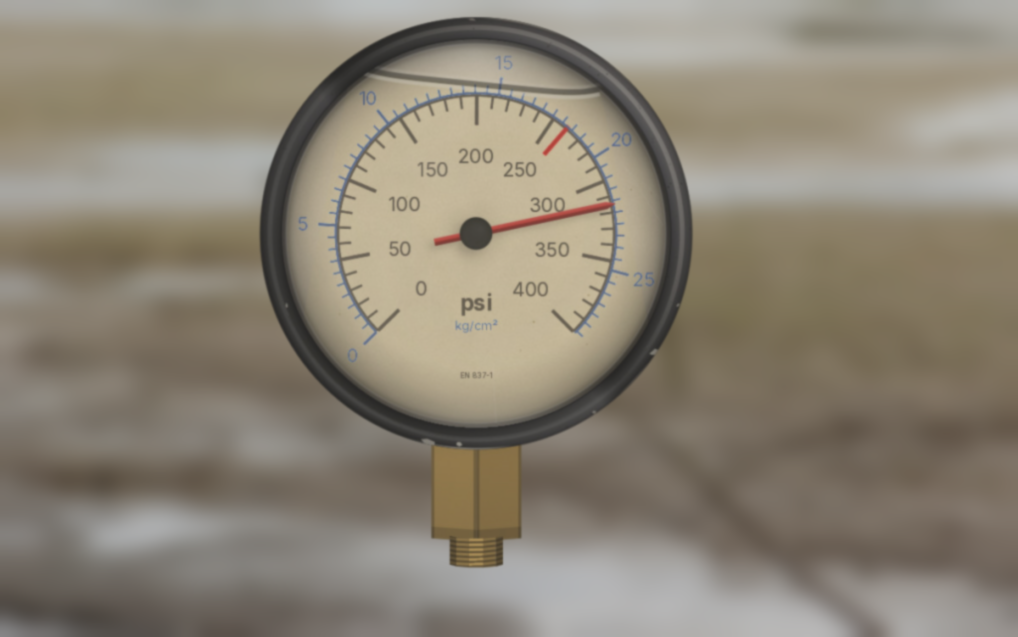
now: 315
